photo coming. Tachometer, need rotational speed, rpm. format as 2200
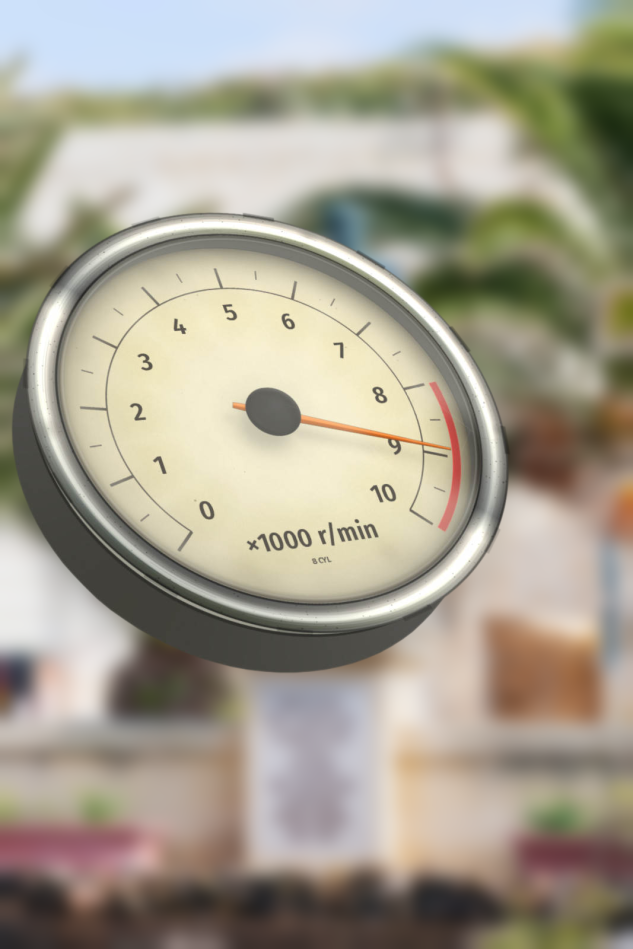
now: 9000
